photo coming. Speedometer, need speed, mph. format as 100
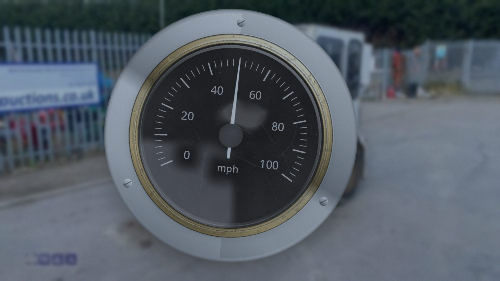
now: 50
